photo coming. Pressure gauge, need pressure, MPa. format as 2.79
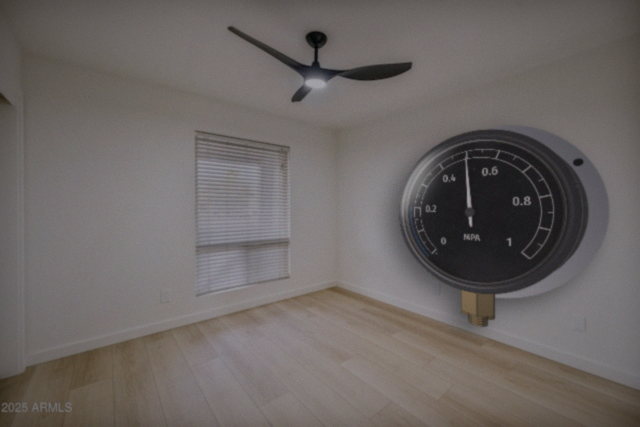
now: 0.5
